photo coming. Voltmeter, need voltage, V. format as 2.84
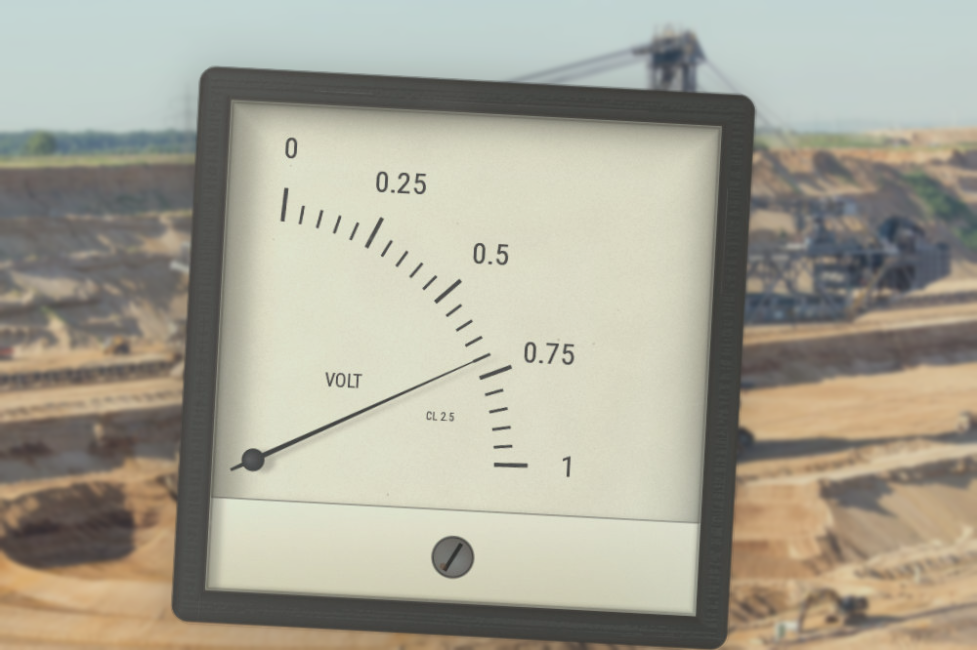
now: 0.7
